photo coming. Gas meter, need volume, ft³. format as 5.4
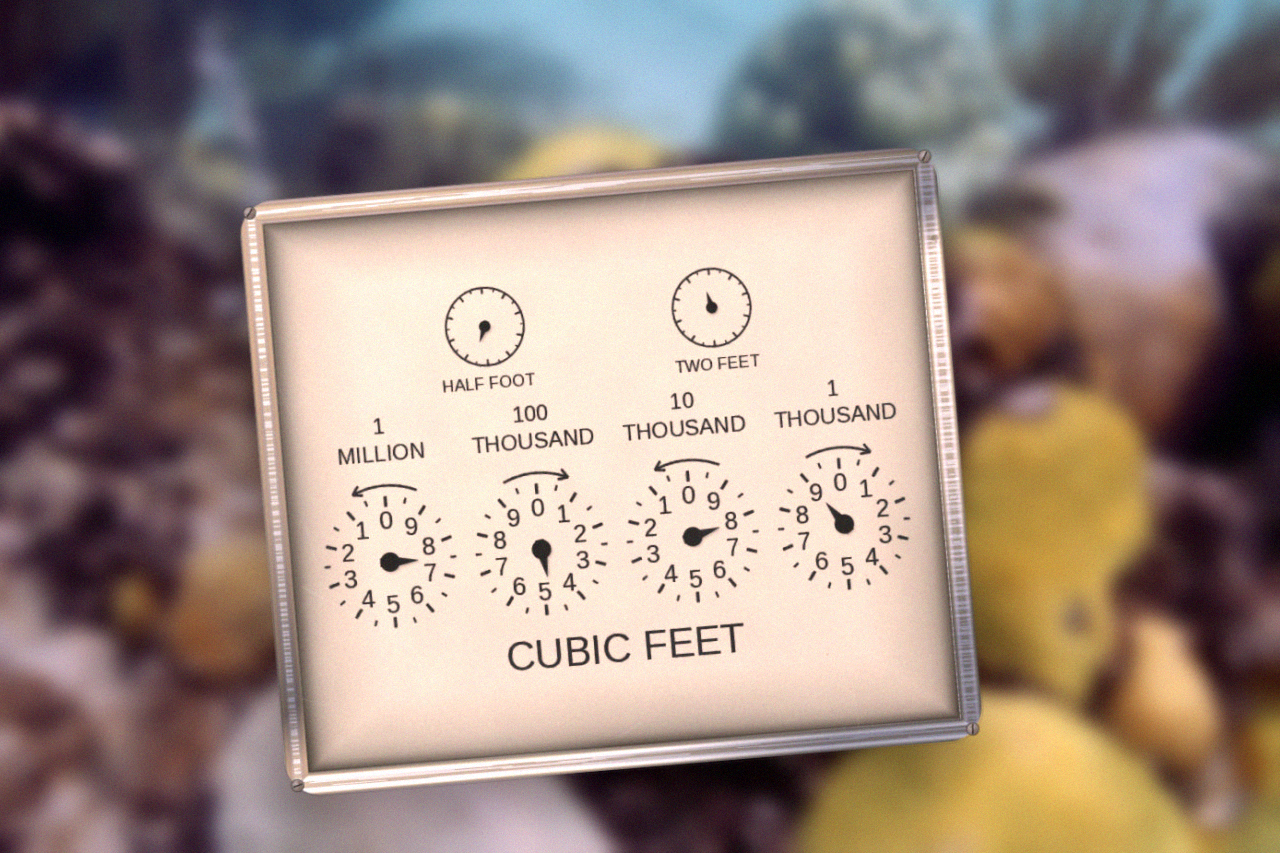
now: 747900
